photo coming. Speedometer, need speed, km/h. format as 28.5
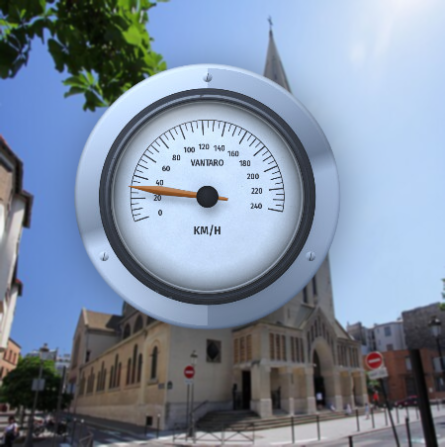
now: 30
